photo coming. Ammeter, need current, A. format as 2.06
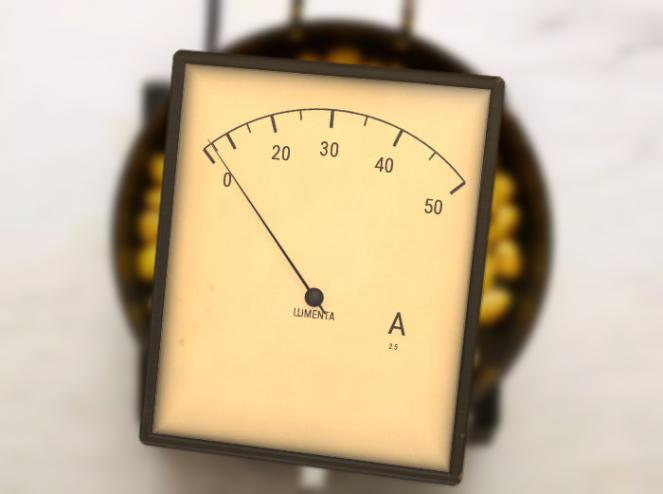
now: 5
